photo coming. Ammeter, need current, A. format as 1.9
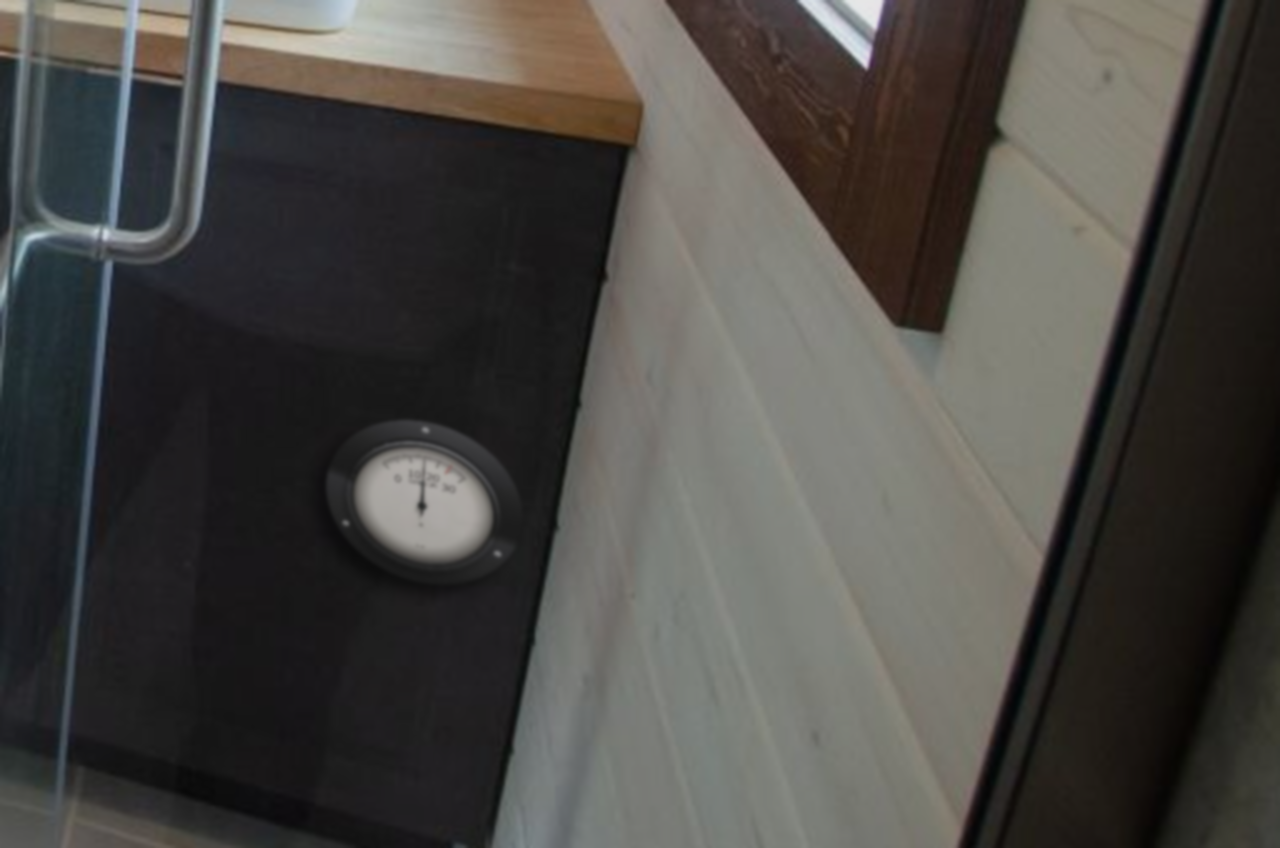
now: 15
